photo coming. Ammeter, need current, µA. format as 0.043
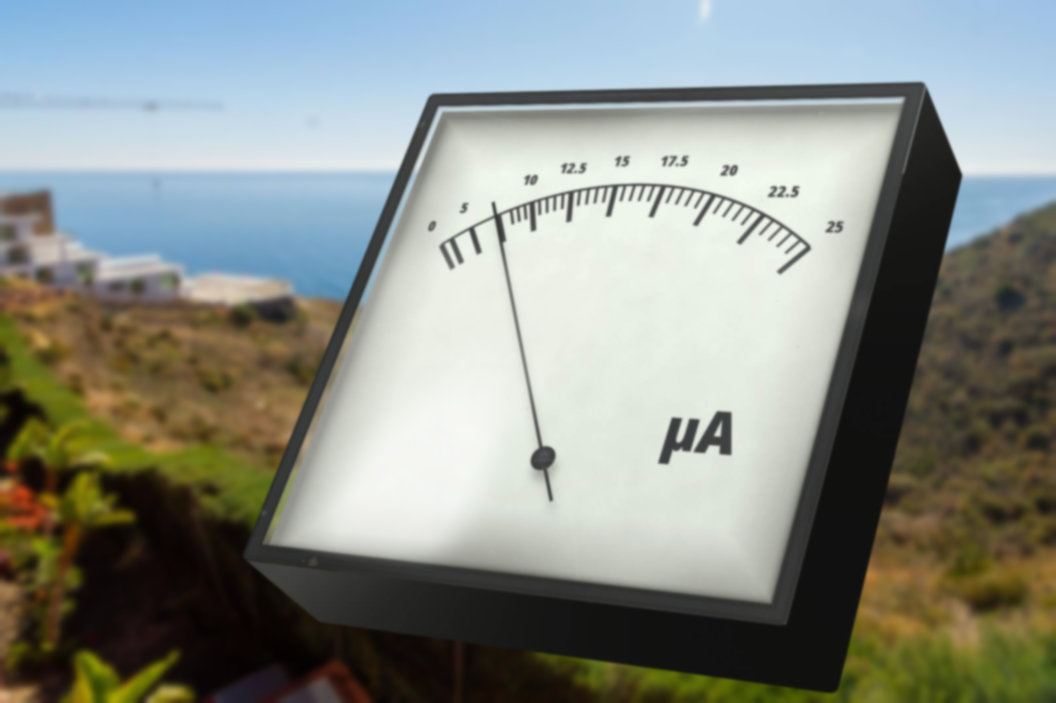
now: 7.5
